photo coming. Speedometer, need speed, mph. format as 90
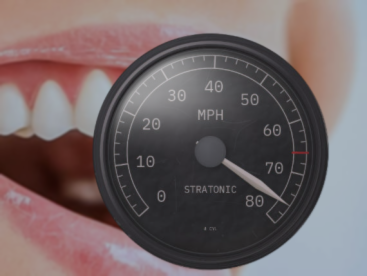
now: 76
